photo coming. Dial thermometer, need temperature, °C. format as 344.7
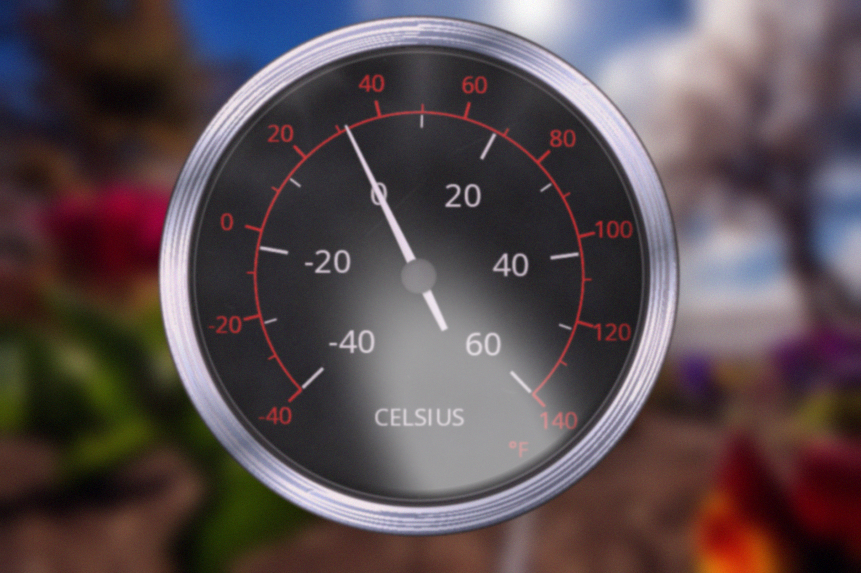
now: 0
